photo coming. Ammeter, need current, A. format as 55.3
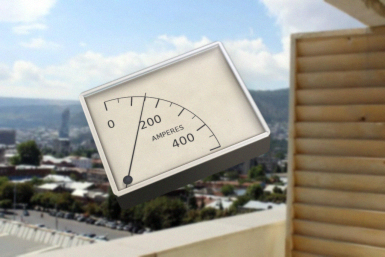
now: 150
